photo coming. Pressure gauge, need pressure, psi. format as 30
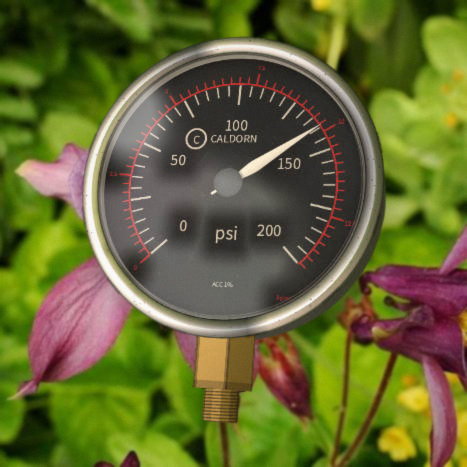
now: 140
